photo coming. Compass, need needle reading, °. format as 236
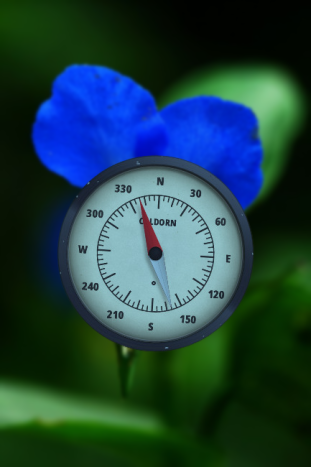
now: 340
